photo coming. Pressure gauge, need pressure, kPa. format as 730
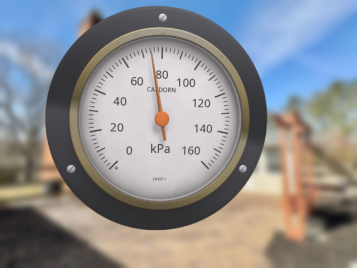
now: 74
